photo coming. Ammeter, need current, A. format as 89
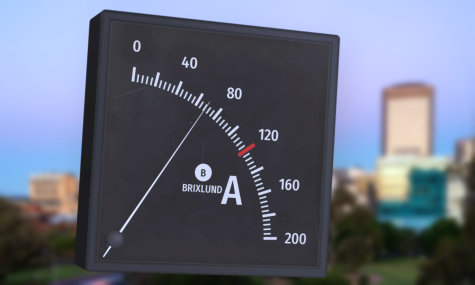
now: 68
